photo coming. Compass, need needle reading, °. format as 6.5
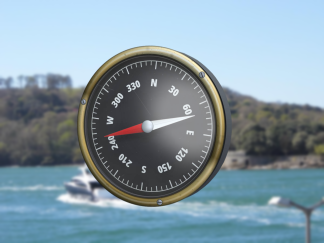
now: 250
